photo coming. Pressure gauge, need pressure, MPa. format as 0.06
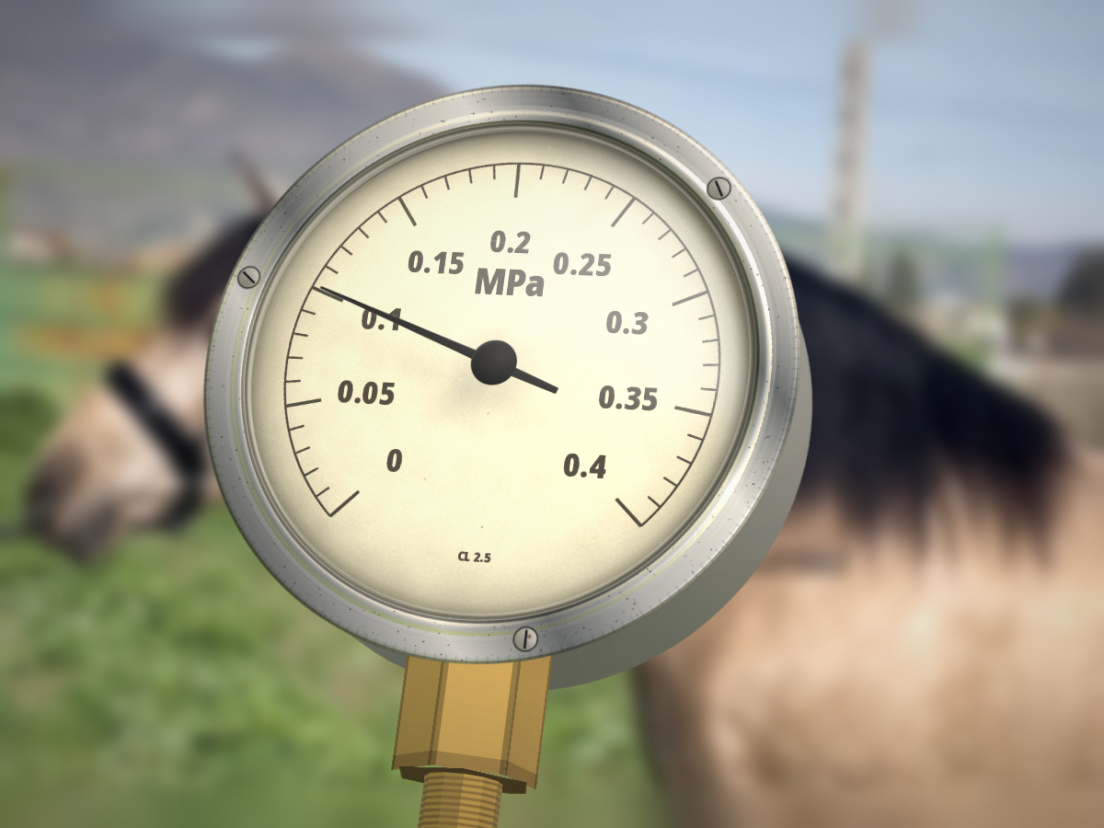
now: 0.1
